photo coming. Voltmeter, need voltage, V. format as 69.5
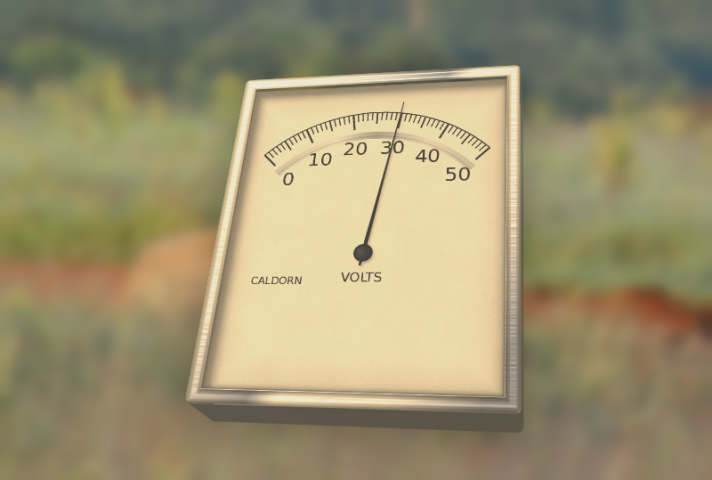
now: 30
